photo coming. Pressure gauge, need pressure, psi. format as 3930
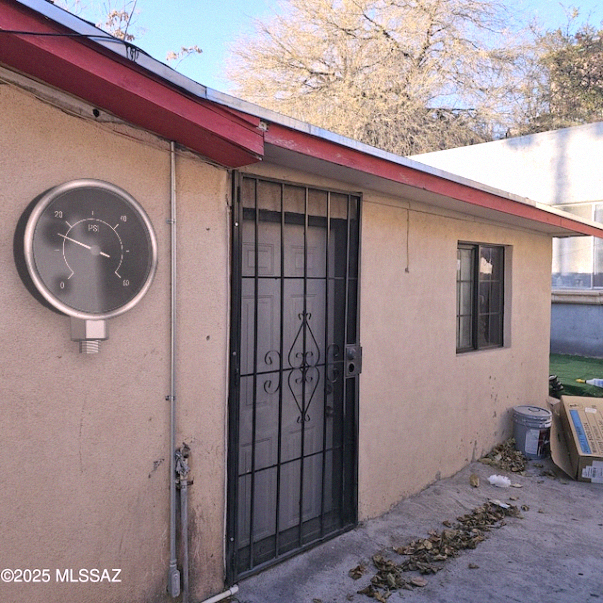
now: 15
